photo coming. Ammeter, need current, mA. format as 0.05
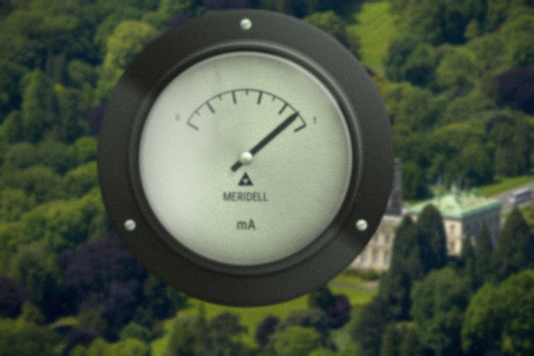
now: 0.9
